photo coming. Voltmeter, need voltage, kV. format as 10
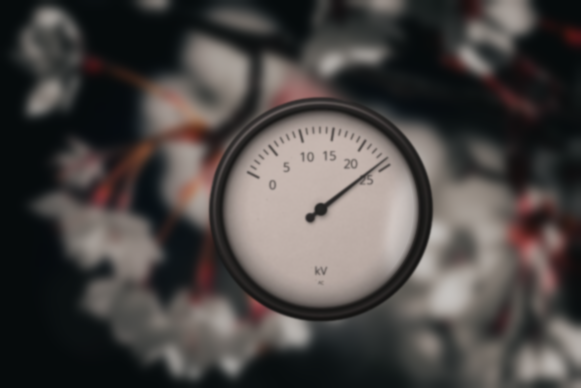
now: 24
